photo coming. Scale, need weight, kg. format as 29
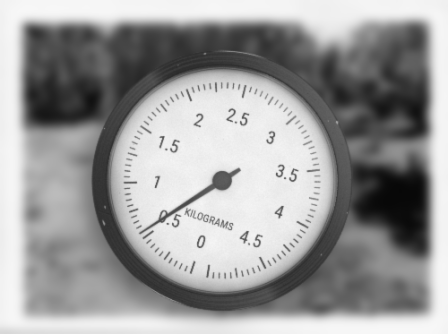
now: 0.55
